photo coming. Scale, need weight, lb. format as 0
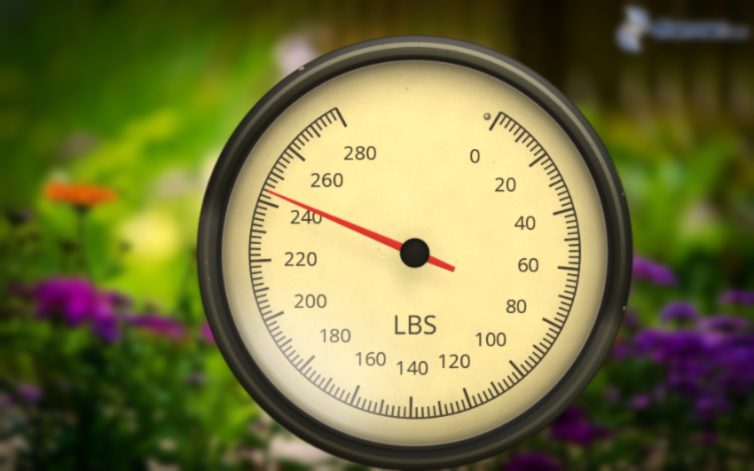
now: 244
